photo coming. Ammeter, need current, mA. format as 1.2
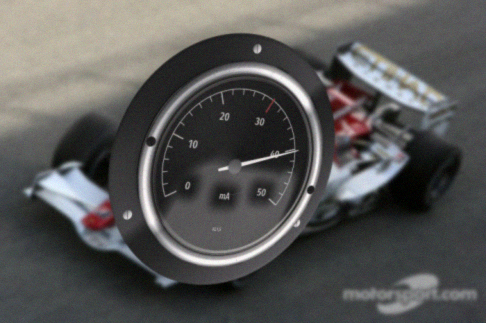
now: 40
